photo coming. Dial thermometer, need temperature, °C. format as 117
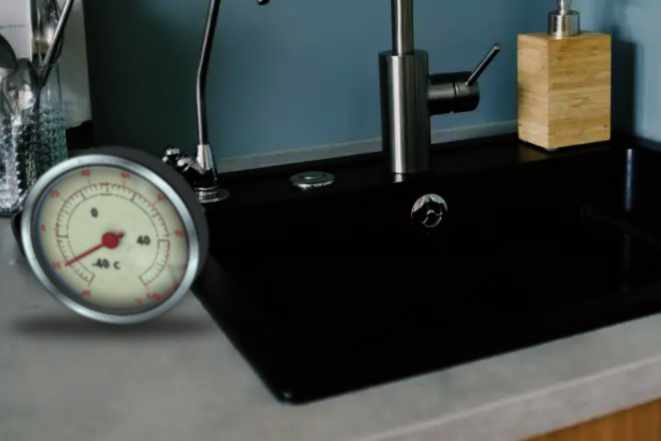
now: -30
